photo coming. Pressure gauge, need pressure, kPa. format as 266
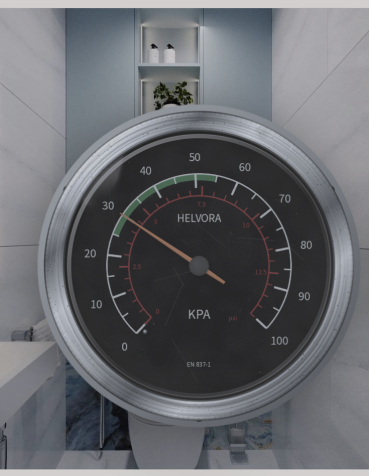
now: 30
